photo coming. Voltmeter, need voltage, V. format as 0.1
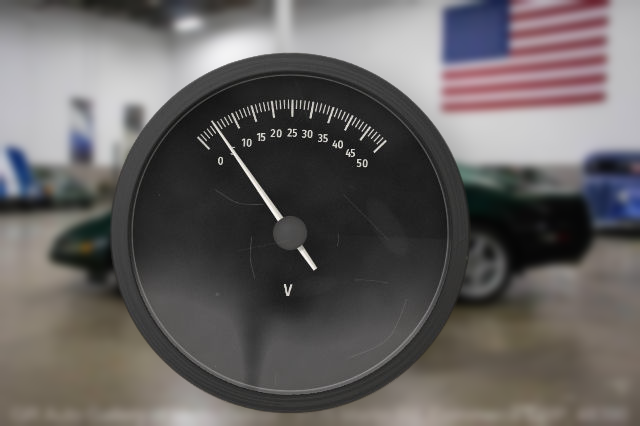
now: 5
